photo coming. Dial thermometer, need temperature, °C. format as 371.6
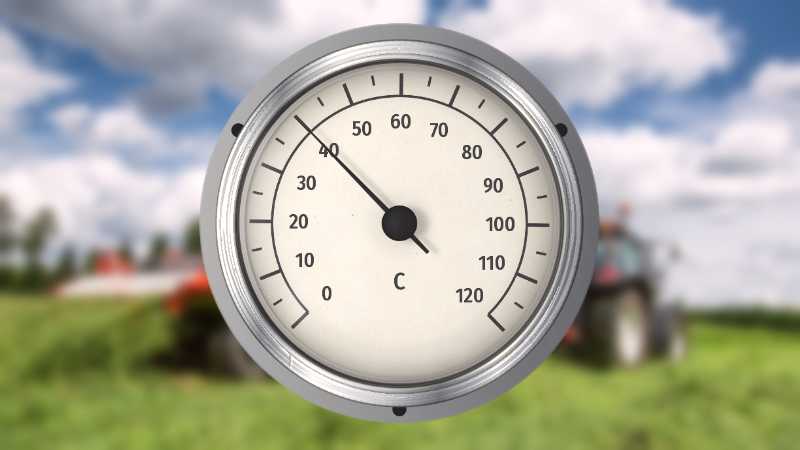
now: 40
